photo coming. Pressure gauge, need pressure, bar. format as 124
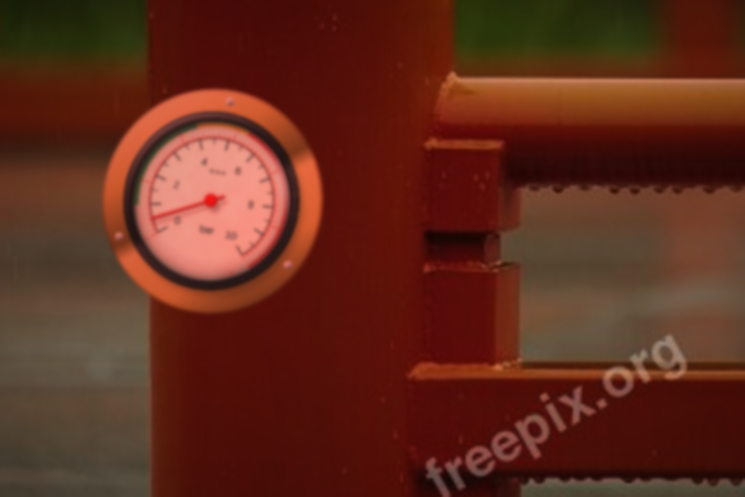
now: 0.5
